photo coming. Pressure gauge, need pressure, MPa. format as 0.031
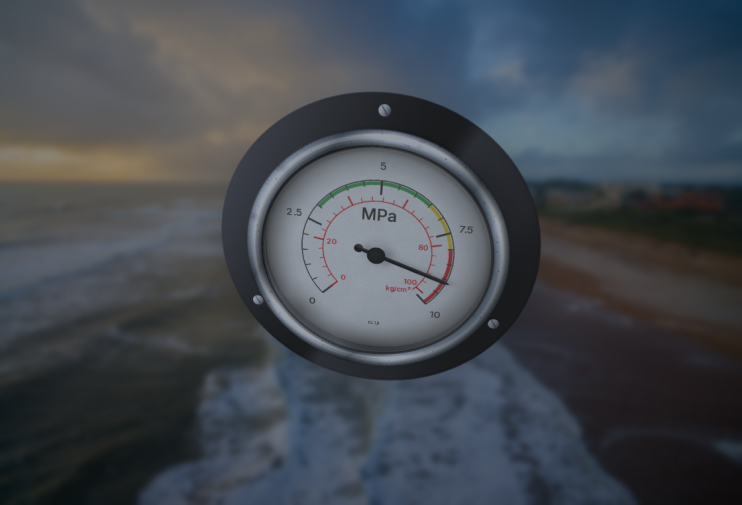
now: 9
